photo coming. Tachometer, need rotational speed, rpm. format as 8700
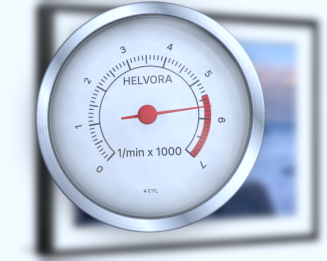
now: 5700
